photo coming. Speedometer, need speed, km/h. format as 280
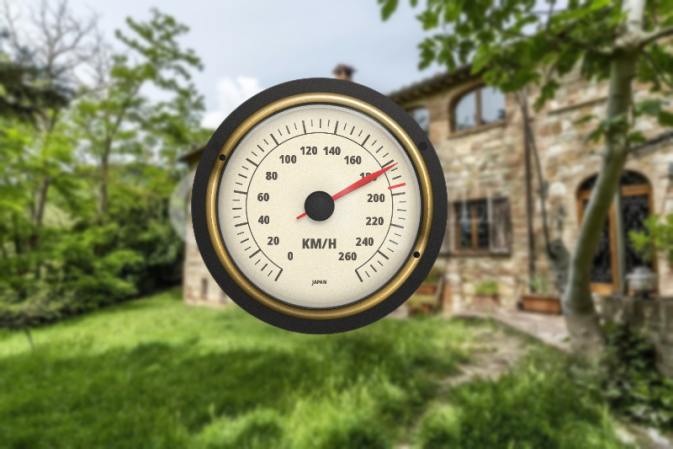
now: 182.5
